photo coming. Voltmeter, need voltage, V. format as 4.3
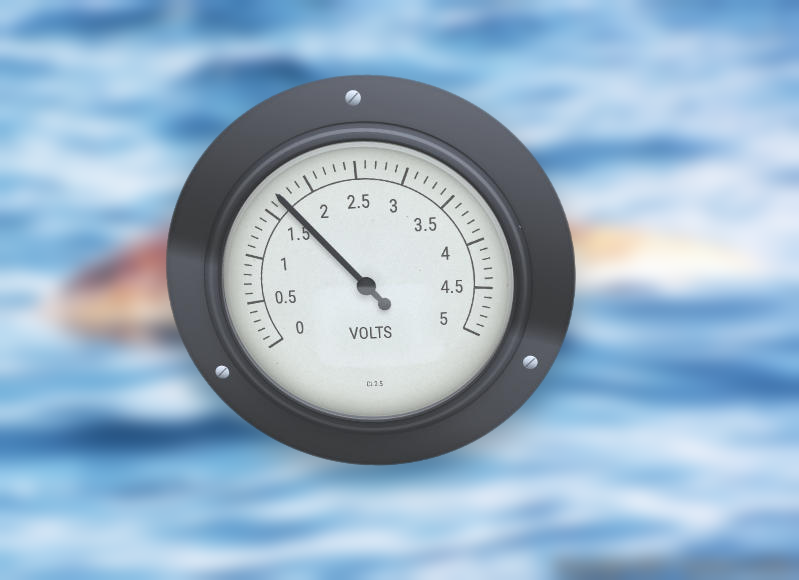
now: 1.7
